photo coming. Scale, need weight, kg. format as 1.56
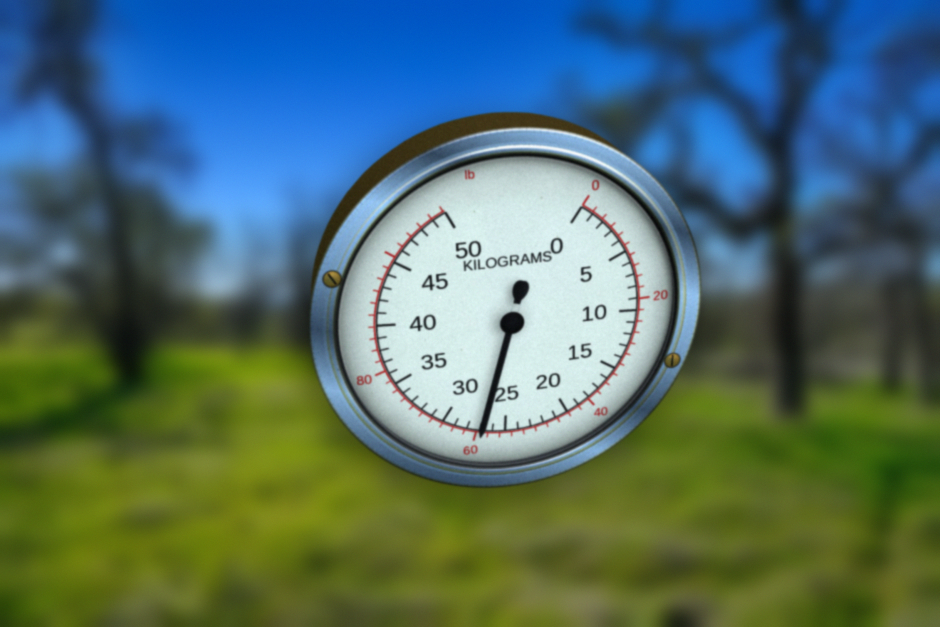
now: 27
